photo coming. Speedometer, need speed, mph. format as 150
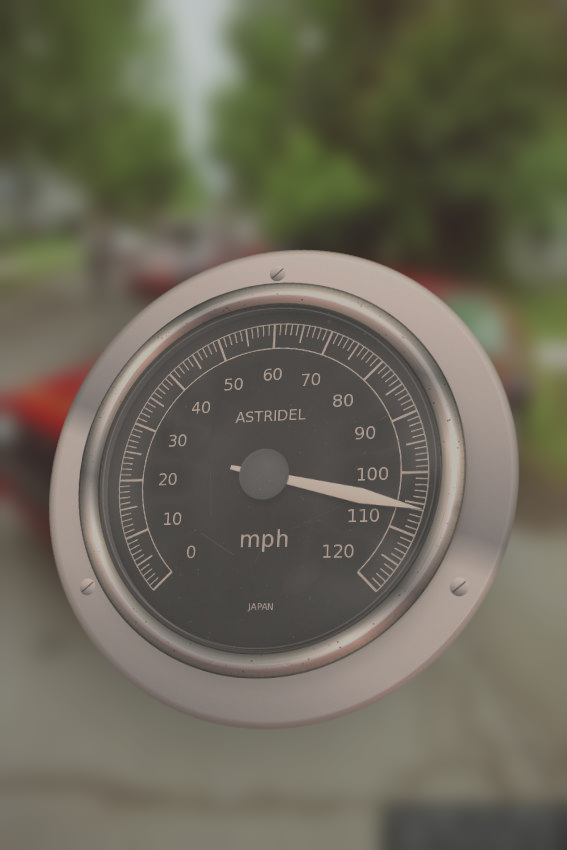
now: 106
